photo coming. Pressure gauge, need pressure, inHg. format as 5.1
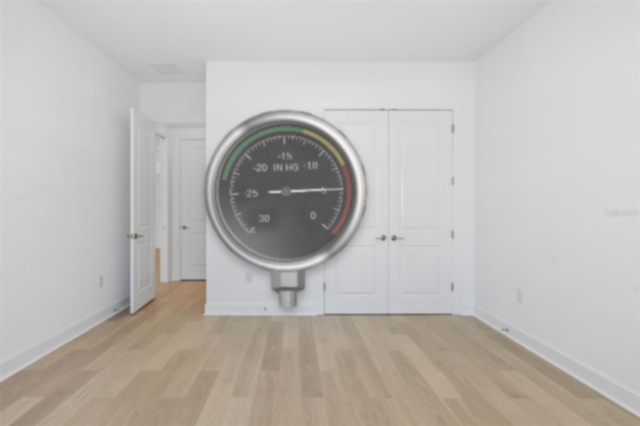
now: -5
